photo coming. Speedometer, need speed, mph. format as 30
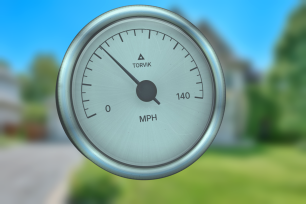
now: 45
